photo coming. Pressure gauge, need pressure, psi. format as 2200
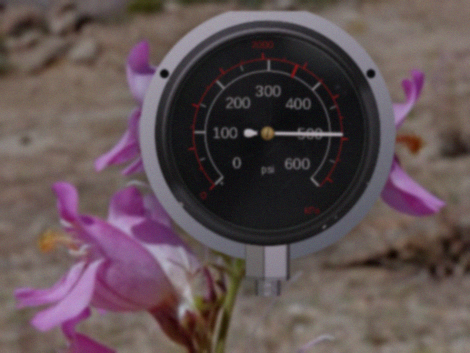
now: 500
